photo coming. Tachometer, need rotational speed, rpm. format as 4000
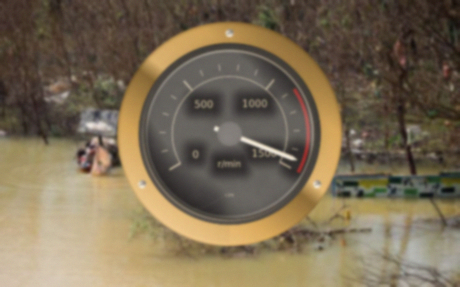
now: 1450
